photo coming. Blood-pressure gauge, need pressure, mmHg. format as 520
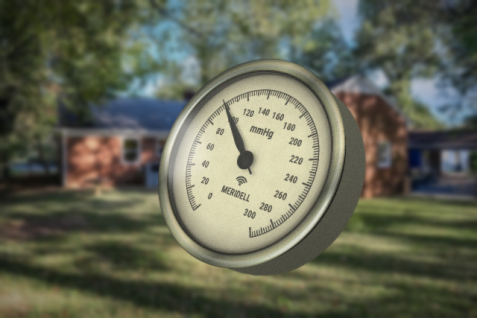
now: 100
